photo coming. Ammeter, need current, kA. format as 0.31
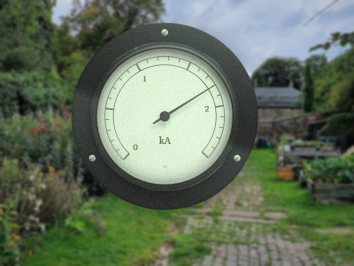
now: 1.8
